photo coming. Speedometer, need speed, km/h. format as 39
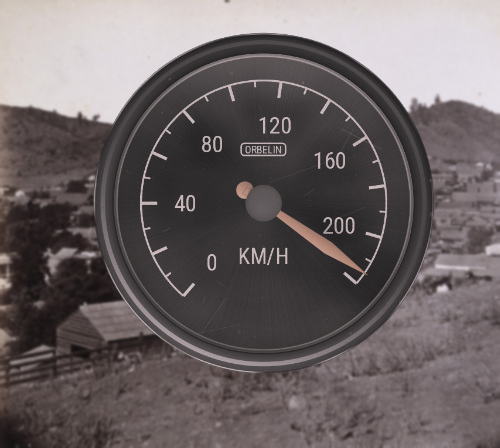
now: 215
